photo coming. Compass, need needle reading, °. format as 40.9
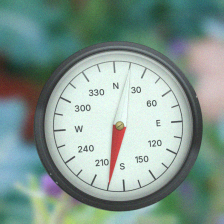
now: 195
